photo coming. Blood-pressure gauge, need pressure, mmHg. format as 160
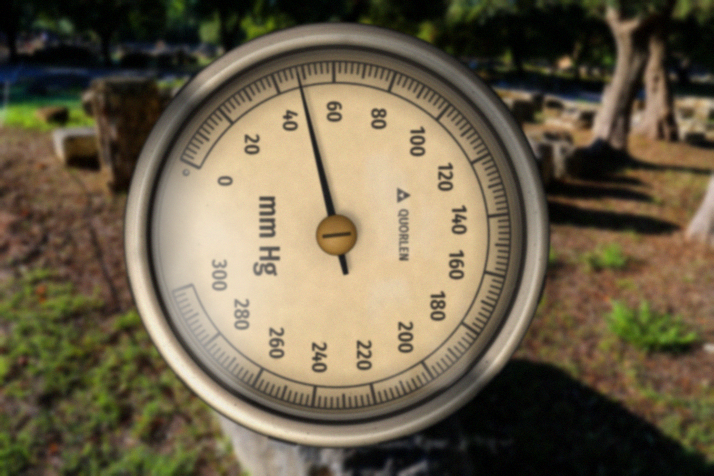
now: 48
